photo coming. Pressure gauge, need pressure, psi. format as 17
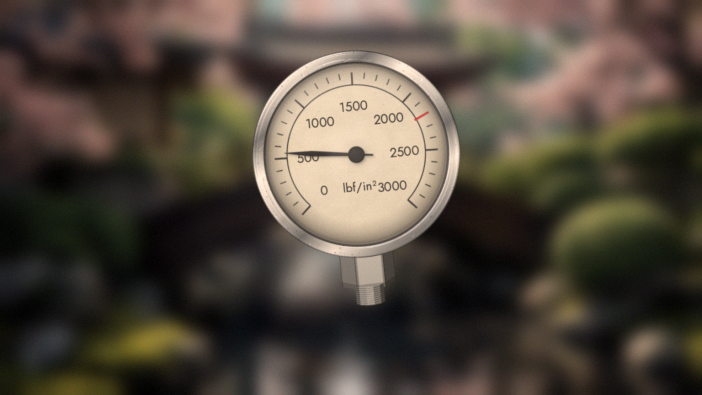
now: 550
